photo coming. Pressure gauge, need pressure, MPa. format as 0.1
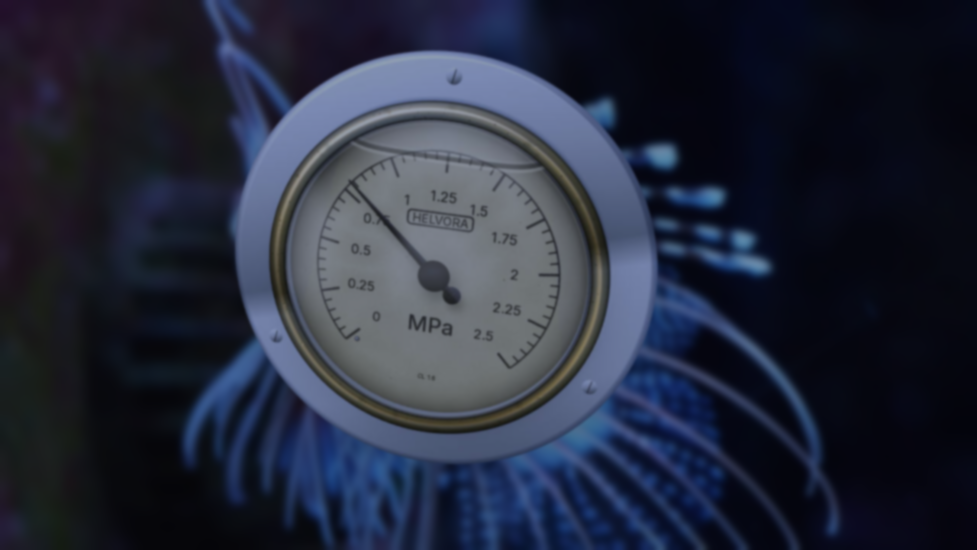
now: 0.8
